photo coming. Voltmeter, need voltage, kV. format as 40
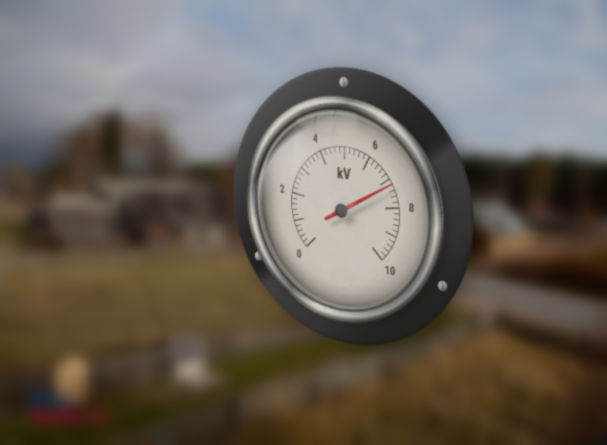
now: 7.2
